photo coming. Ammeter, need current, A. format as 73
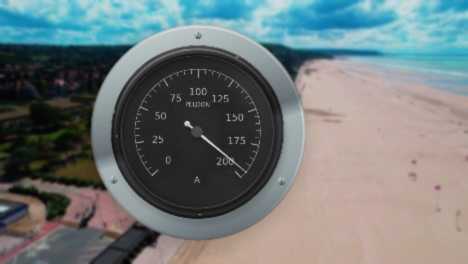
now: 195
